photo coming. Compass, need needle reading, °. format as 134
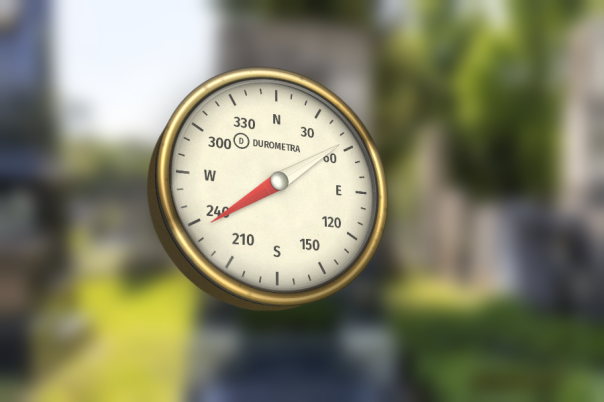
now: 235
